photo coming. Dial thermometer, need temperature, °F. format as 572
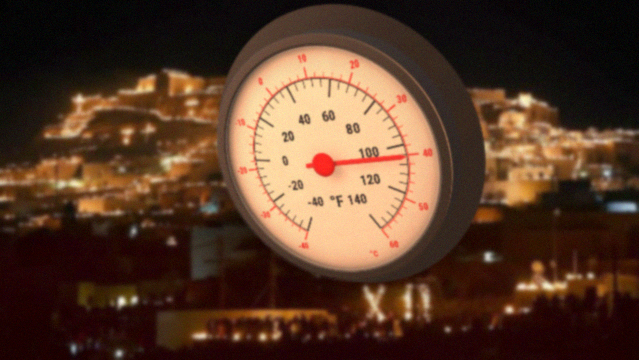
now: 104
